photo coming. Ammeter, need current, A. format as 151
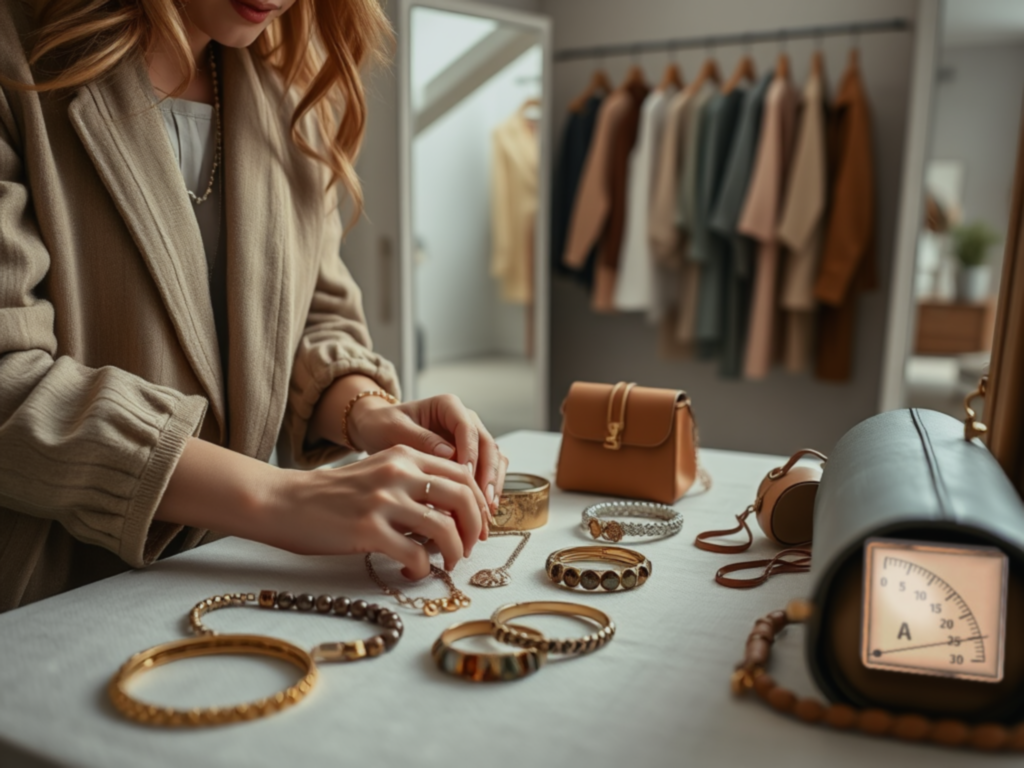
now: 25
